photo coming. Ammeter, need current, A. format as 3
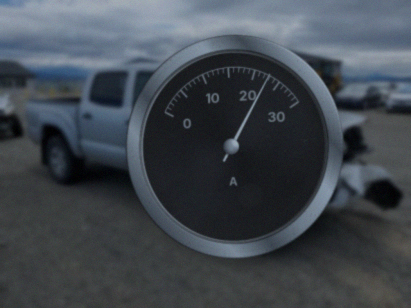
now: 23
